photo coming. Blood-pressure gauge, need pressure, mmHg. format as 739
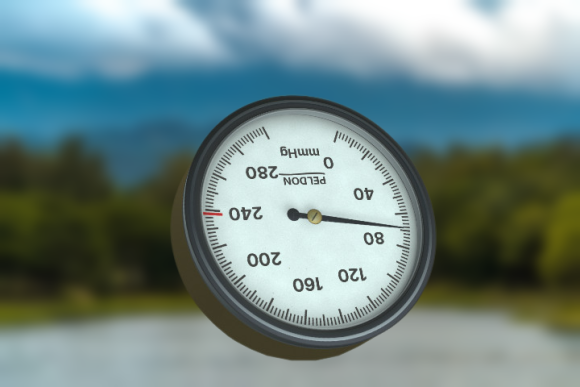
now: 70
